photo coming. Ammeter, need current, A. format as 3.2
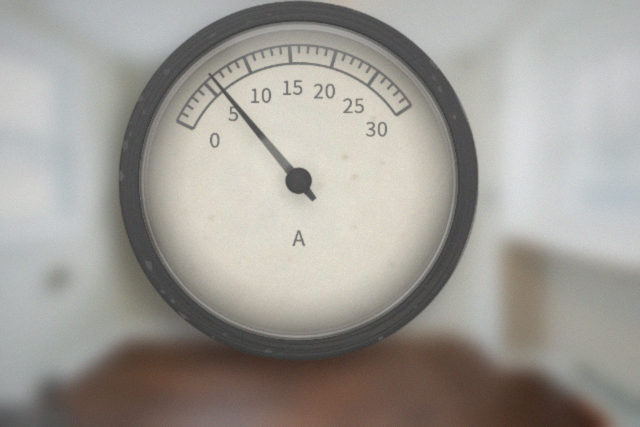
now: 6
